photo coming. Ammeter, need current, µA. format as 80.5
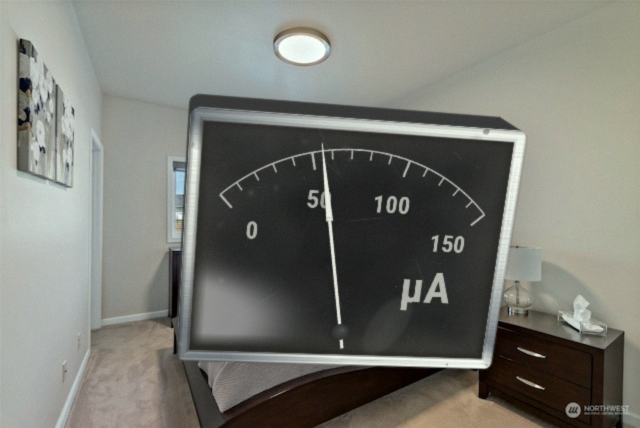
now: 55
